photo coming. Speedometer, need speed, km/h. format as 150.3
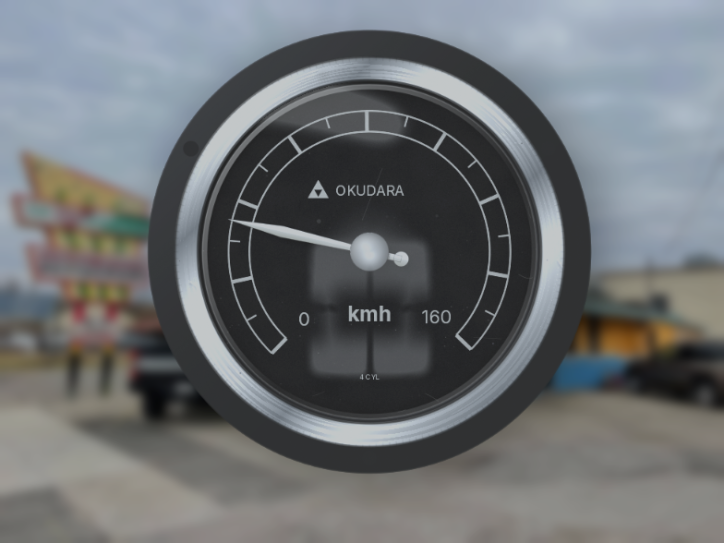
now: 35
